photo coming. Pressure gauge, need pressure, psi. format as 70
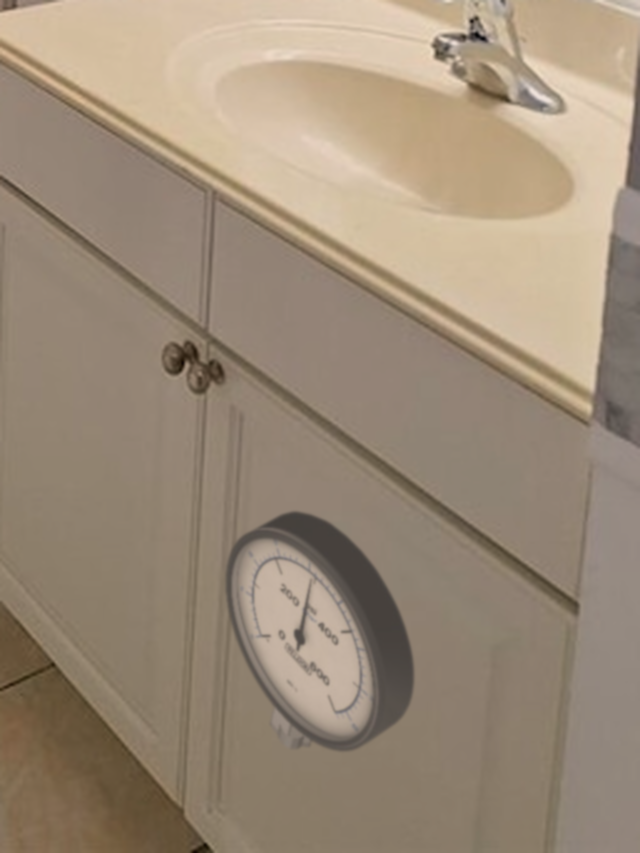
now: 300
